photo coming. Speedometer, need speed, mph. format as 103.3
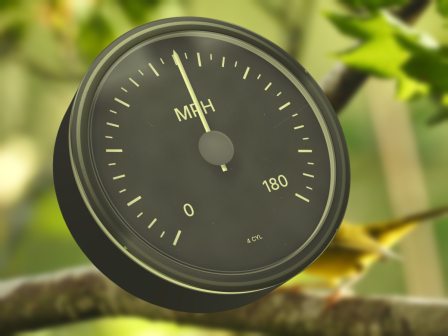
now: 90
